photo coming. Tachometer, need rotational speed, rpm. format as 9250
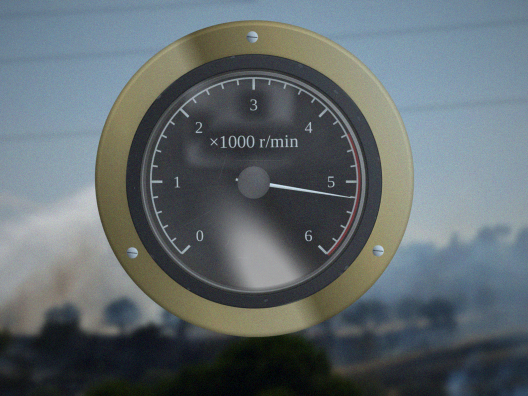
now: 5200
